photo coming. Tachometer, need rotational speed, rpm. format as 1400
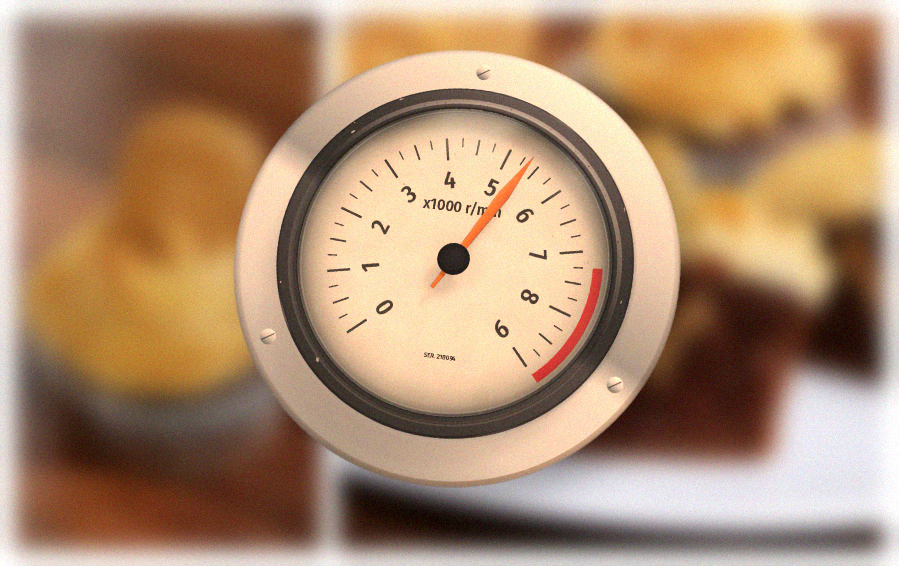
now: 5375
